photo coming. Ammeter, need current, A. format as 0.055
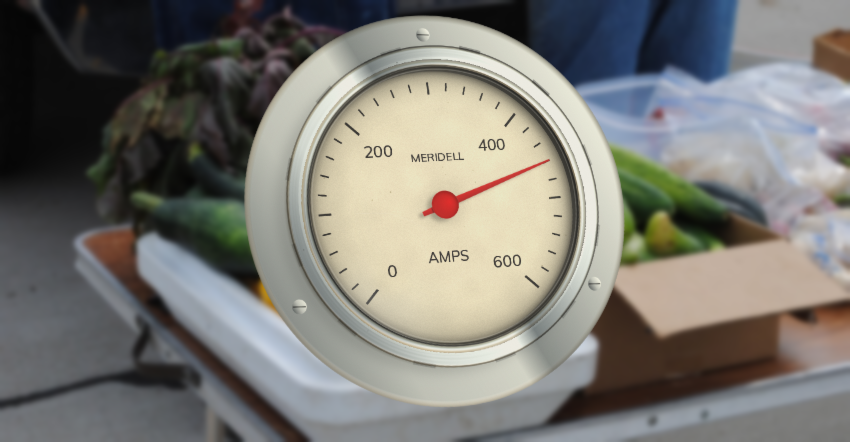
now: 460
